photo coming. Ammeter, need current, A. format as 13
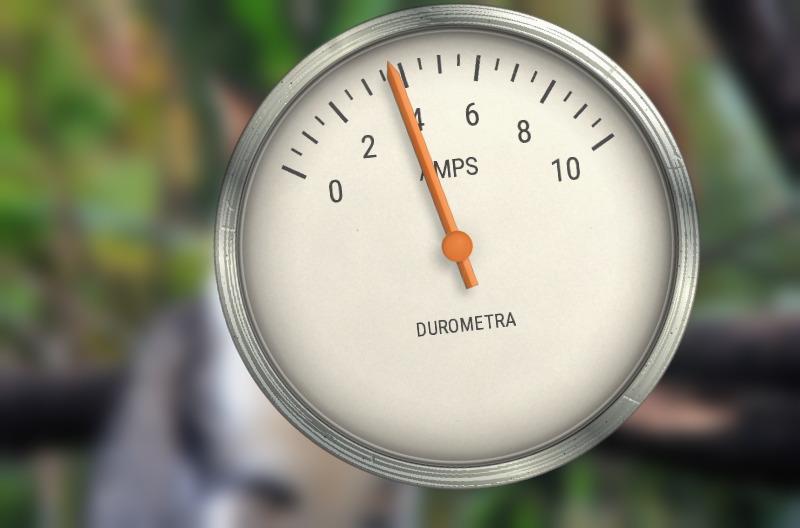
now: 3.75
